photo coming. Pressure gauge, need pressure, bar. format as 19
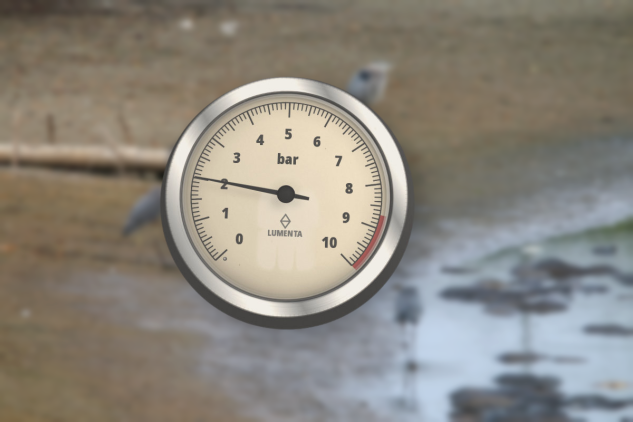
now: 2
